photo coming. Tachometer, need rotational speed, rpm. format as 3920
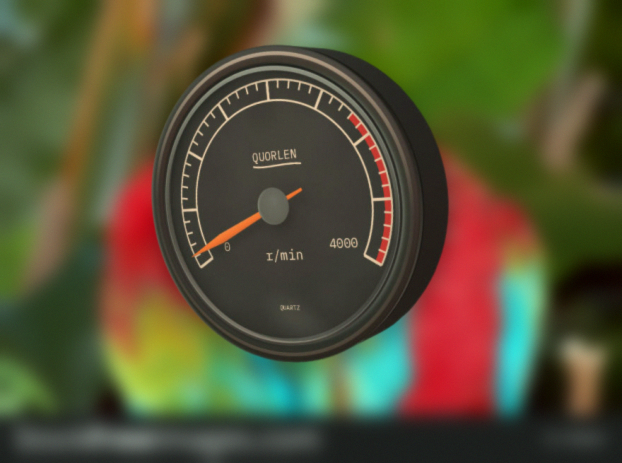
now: 100
